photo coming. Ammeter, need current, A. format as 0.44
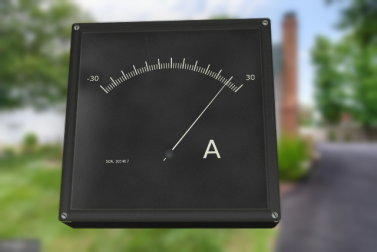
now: 25
